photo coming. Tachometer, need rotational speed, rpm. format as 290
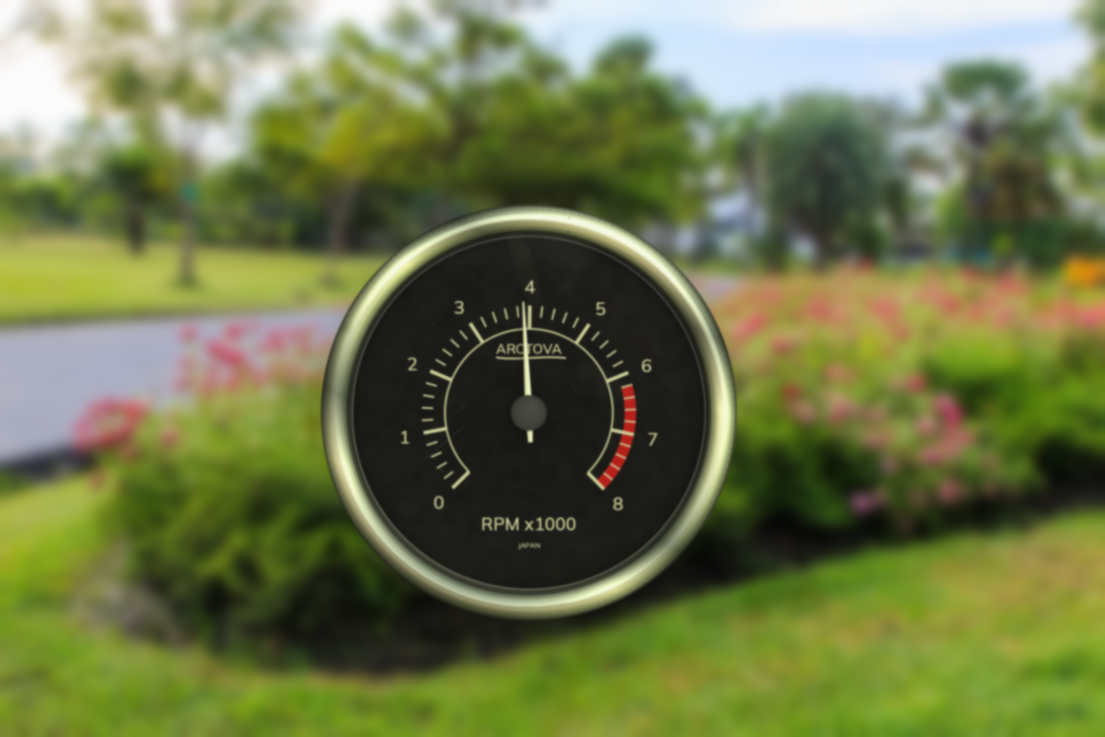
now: 3900
